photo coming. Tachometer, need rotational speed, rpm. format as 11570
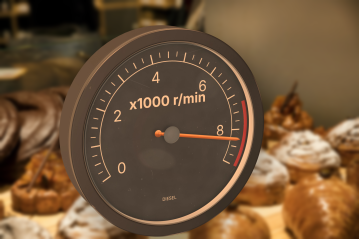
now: 8250
